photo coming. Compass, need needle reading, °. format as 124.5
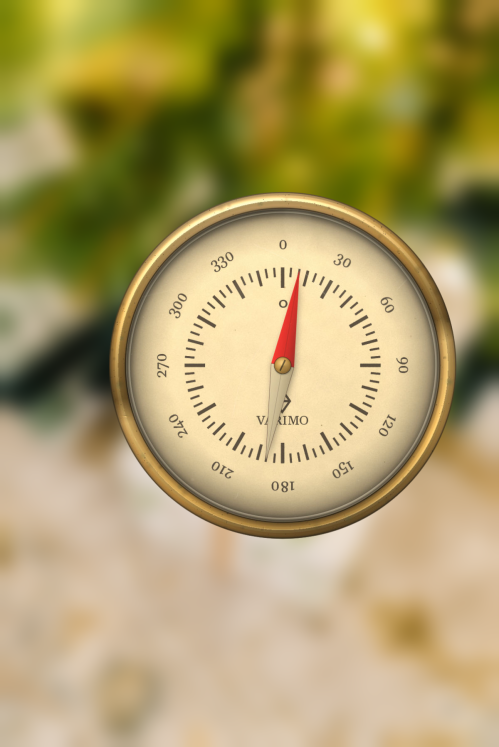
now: 10
